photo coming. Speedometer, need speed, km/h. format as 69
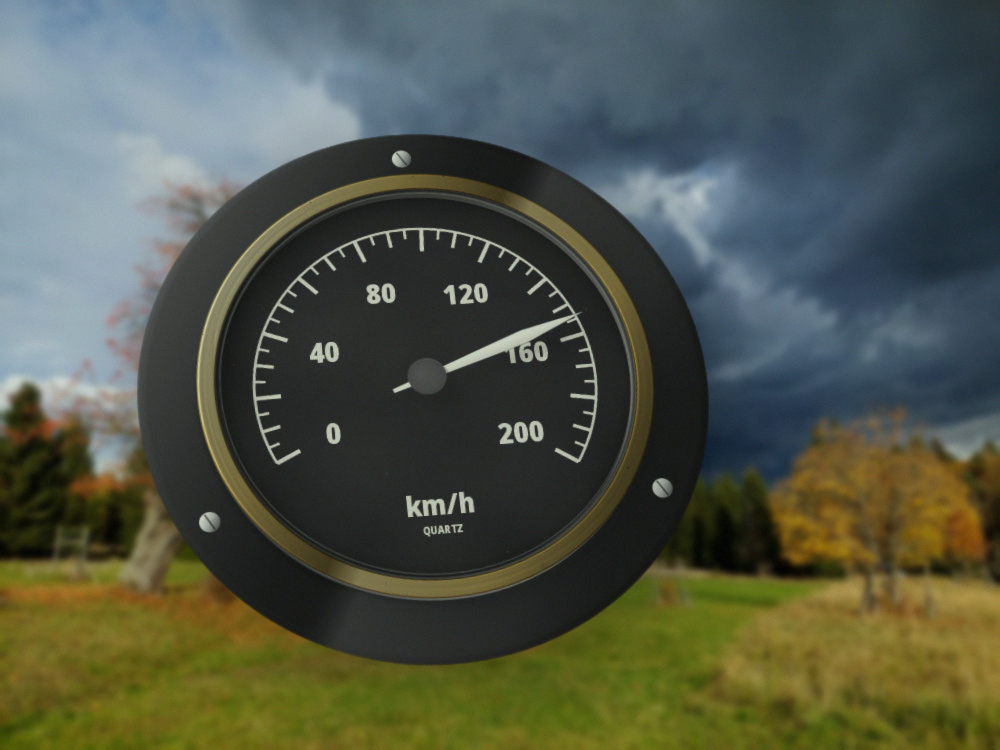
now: 155
